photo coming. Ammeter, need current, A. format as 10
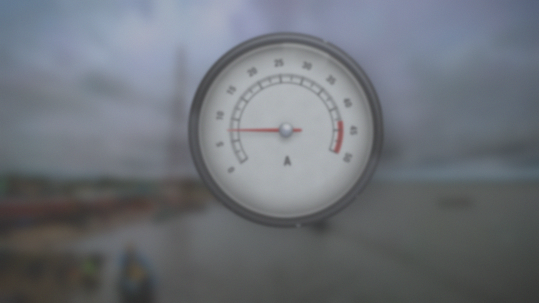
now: 7.5
